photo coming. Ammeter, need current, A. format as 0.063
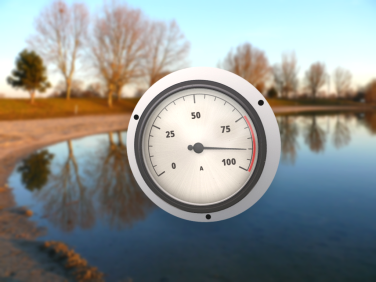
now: 90
